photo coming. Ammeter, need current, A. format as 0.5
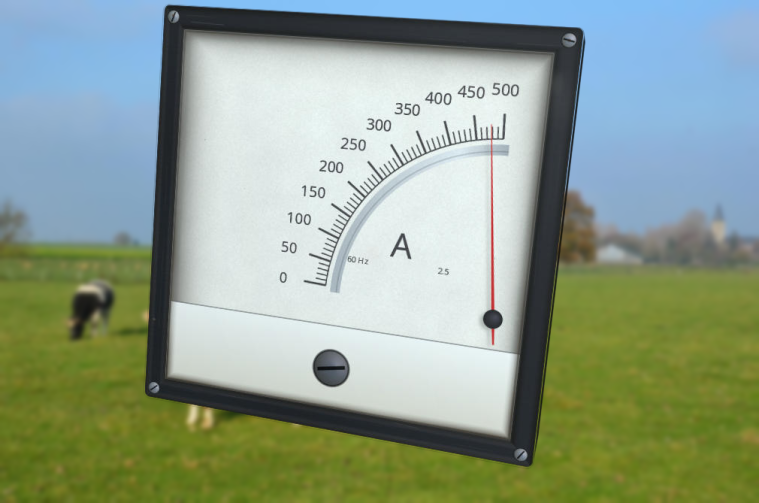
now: 480
